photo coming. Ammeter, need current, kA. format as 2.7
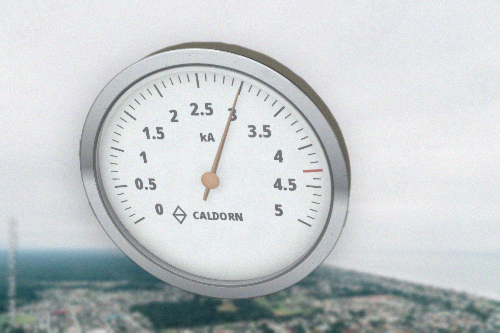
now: 3
